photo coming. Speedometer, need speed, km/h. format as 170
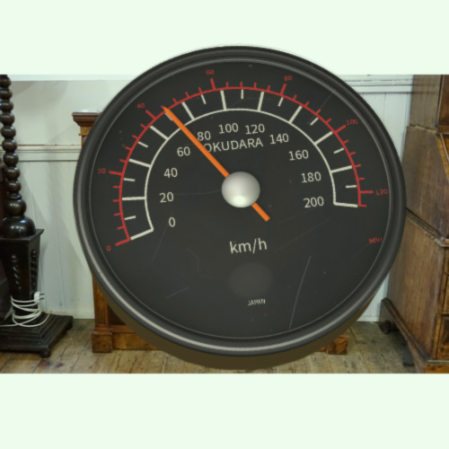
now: 70
